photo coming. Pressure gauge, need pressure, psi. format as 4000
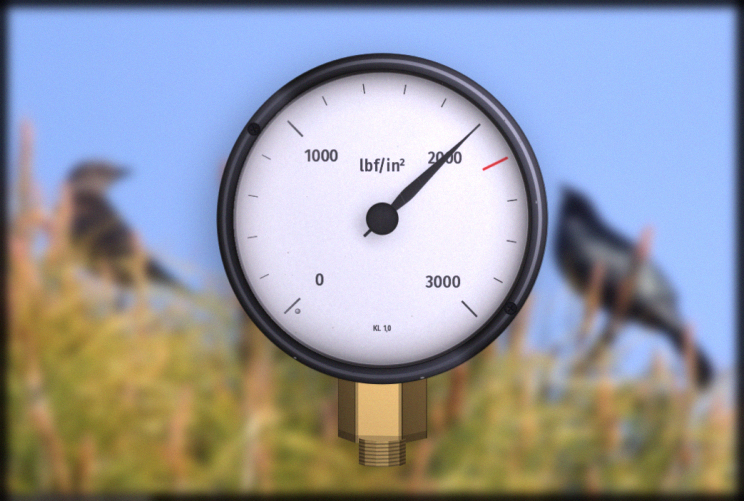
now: 2000
